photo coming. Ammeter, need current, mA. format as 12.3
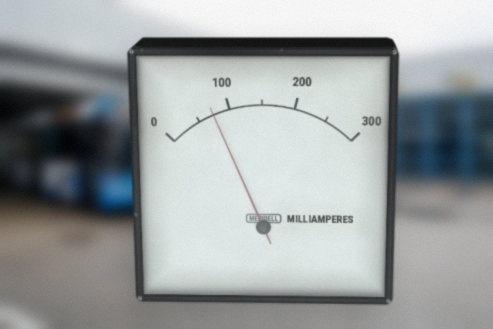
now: 75
